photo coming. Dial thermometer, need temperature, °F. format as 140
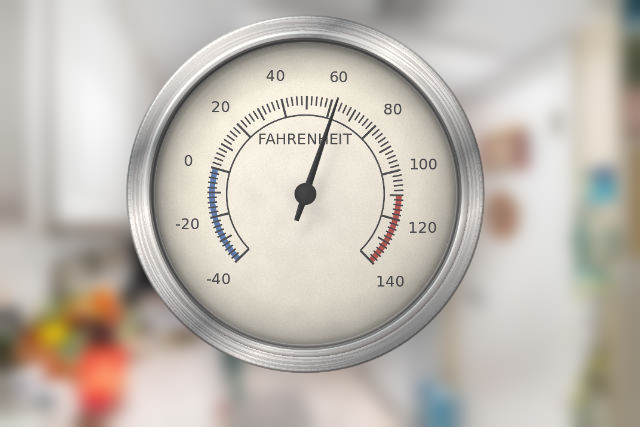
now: 62
